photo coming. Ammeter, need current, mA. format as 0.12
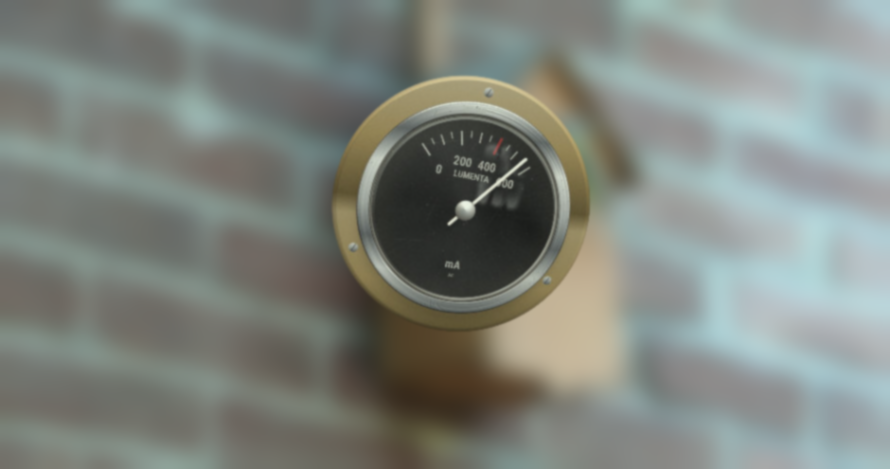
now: 550
